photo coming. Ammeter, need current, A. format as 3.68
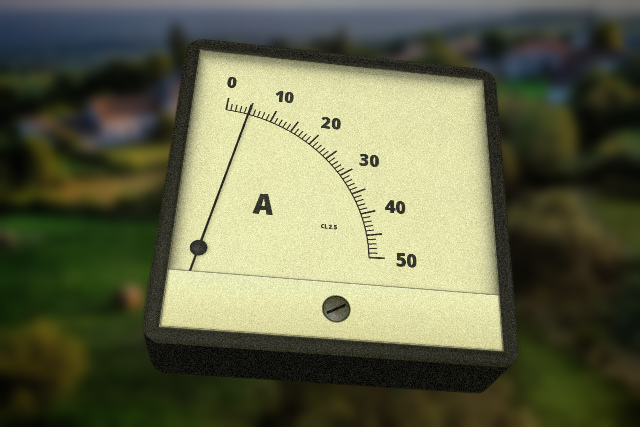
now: 5
